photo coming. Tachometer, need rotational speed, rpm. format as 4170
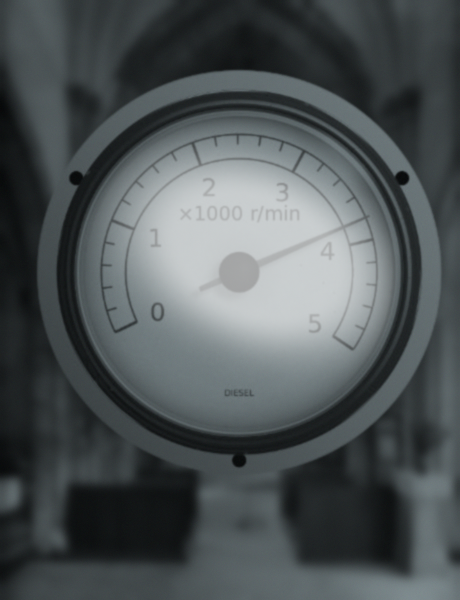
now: 3800
